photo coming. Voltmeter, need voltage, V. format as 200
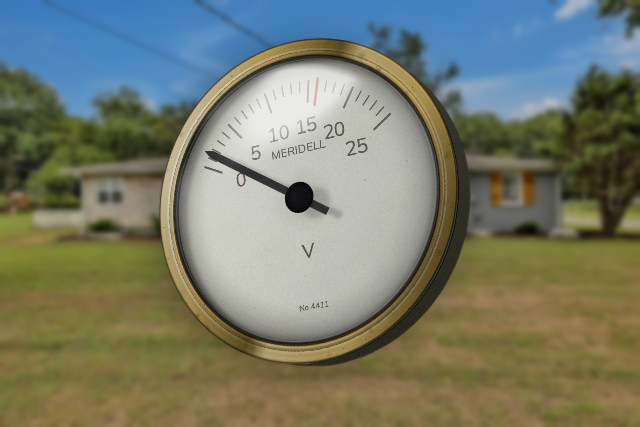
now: 1.5
